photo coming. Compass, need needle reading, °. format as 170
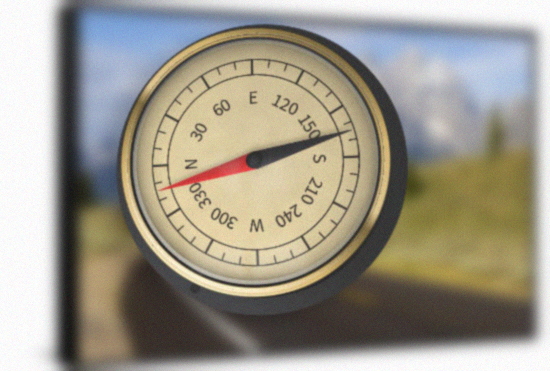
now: 345
